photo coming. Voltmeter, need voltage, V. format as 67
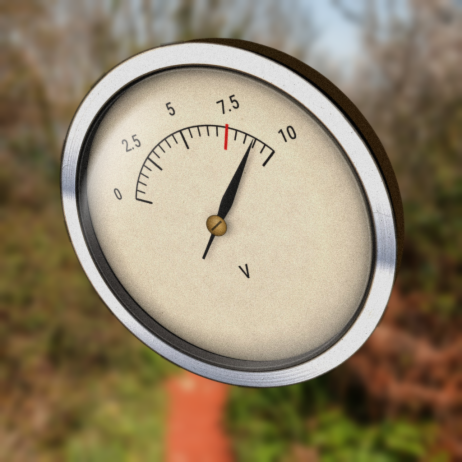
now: 9
